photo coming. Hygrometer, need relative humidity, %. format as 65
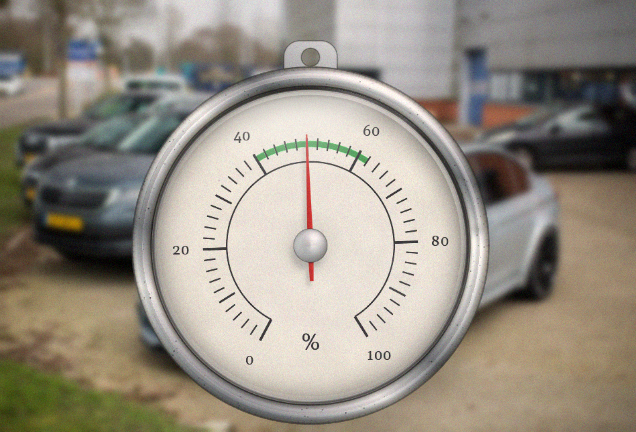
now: 50
